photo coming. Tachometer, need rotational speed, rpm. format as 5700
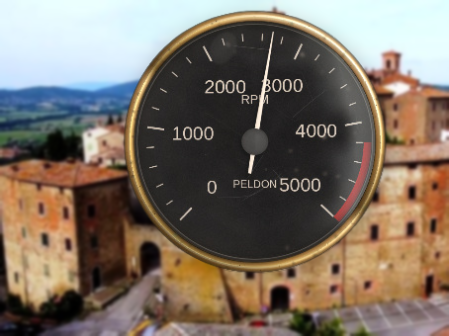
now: 2700
